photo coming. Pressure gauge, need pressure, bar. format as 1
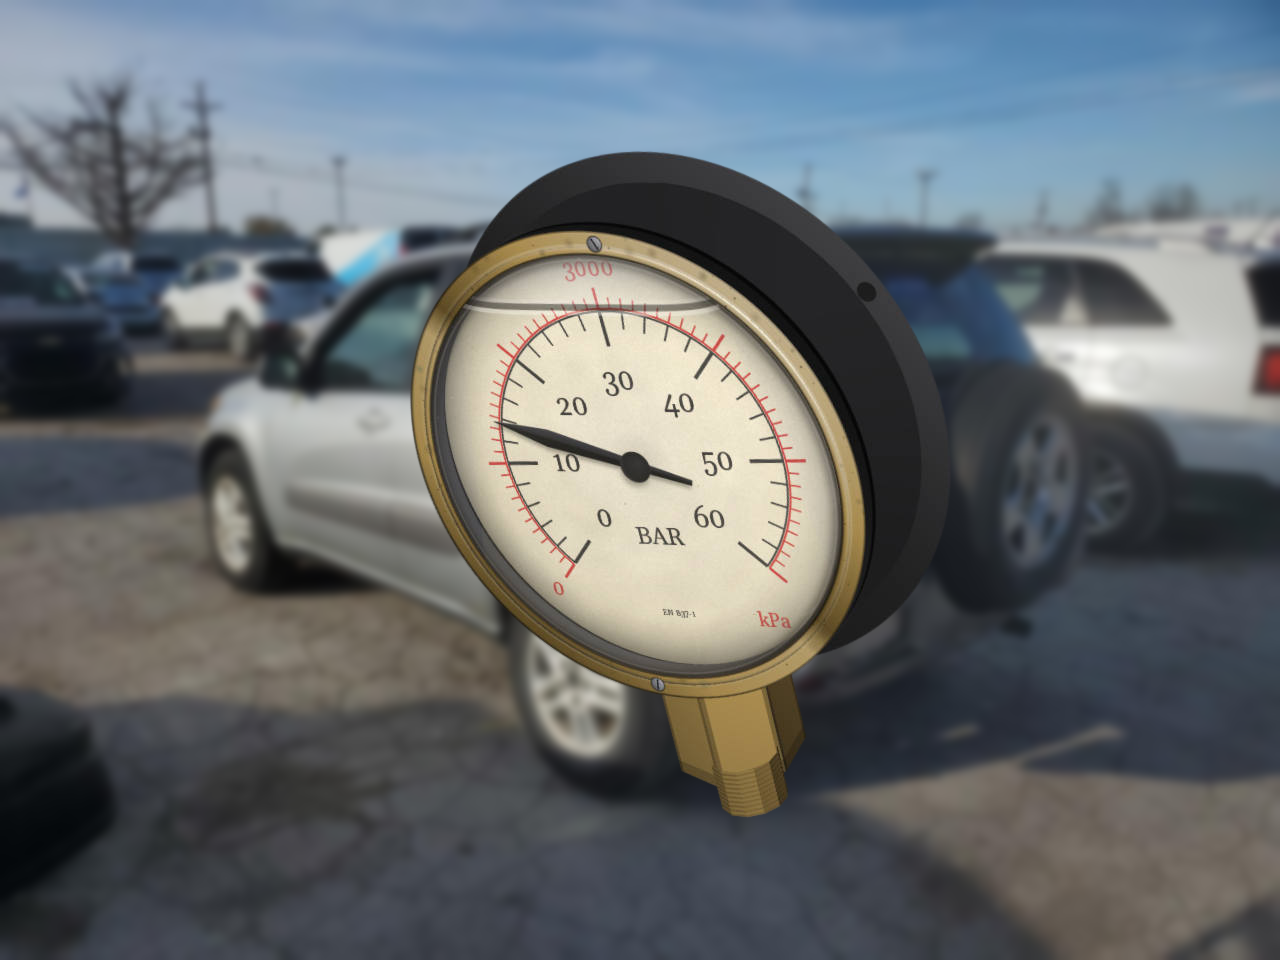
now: 14
